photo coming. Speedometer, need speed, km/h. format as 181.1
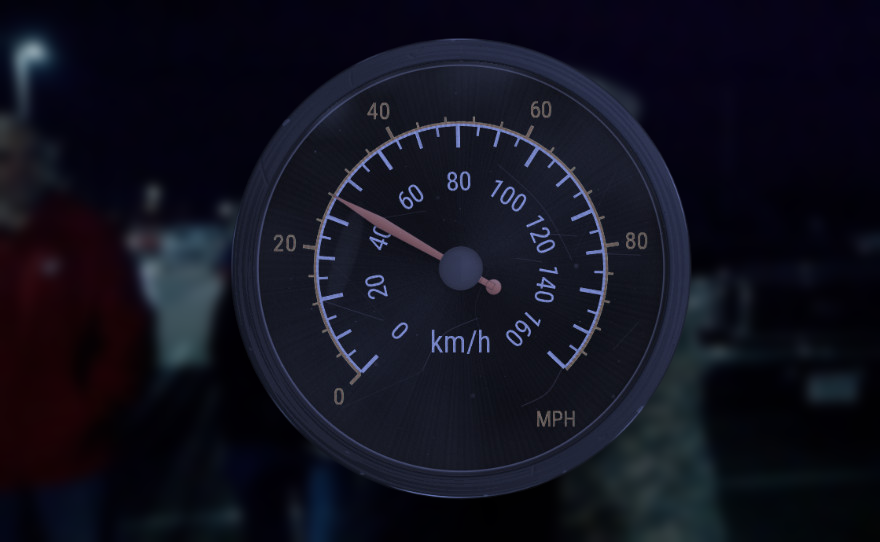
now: 45
